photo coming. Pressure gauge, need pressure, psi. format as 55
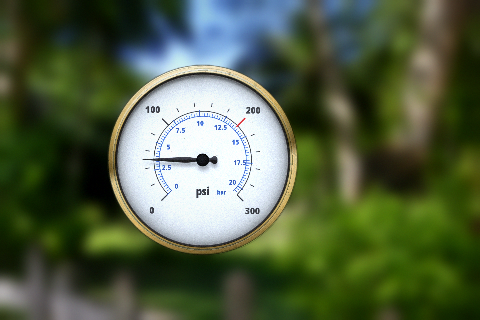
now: 50
